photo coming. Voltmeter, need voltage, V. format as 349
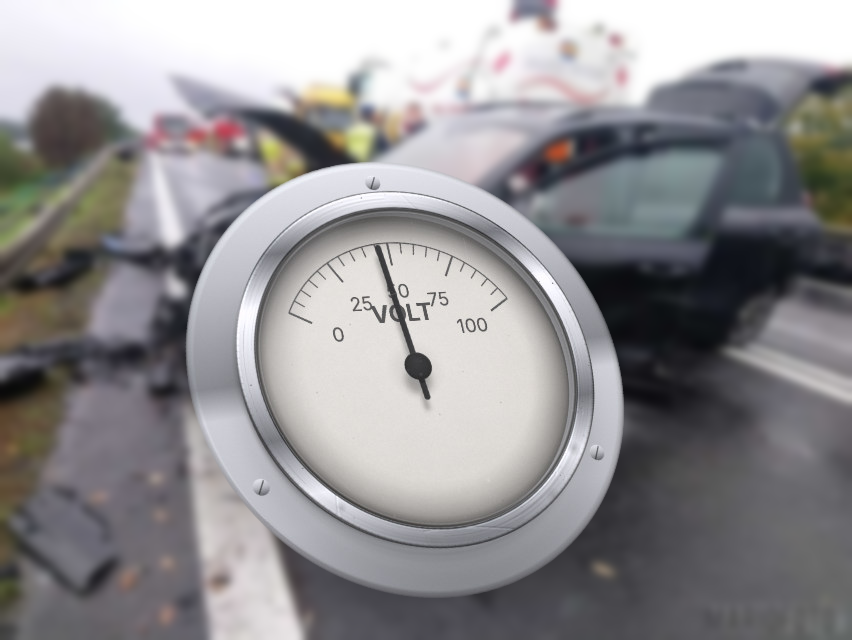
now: 45
